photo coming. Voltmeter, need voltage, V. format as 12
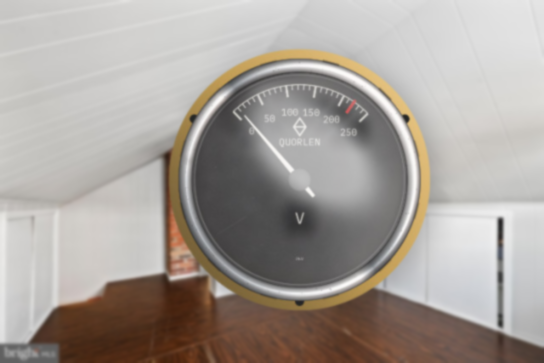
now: 10
